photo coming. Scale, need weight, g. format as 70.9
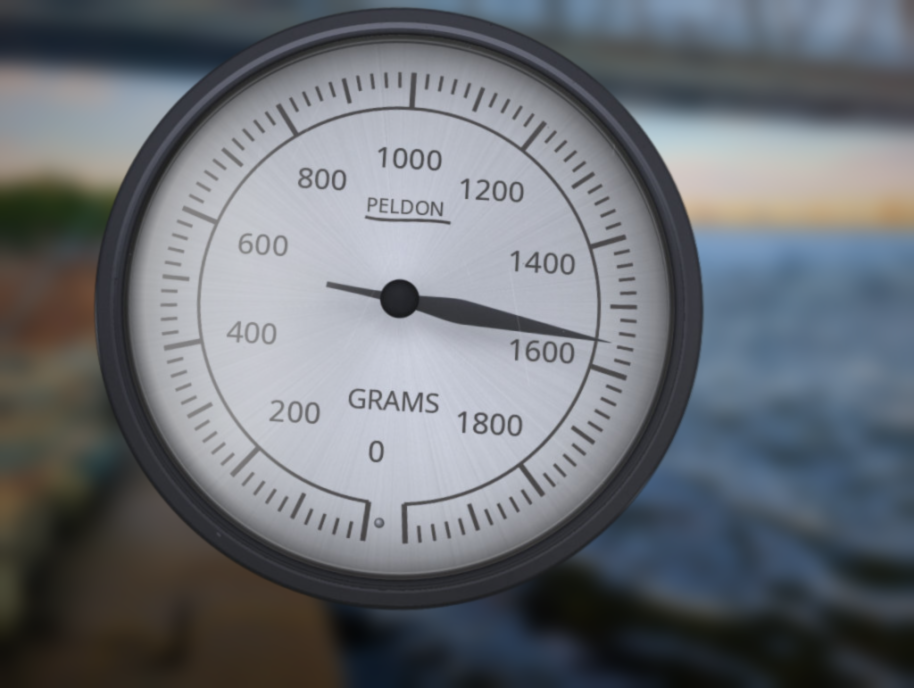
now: 1560
